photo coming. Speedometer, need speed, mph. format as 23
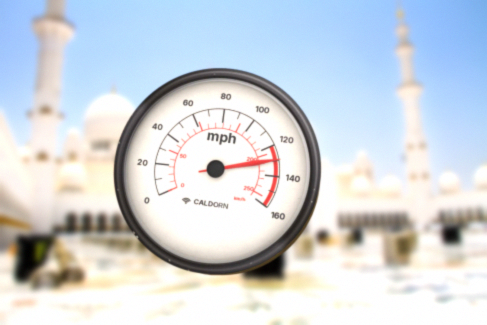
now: 130
